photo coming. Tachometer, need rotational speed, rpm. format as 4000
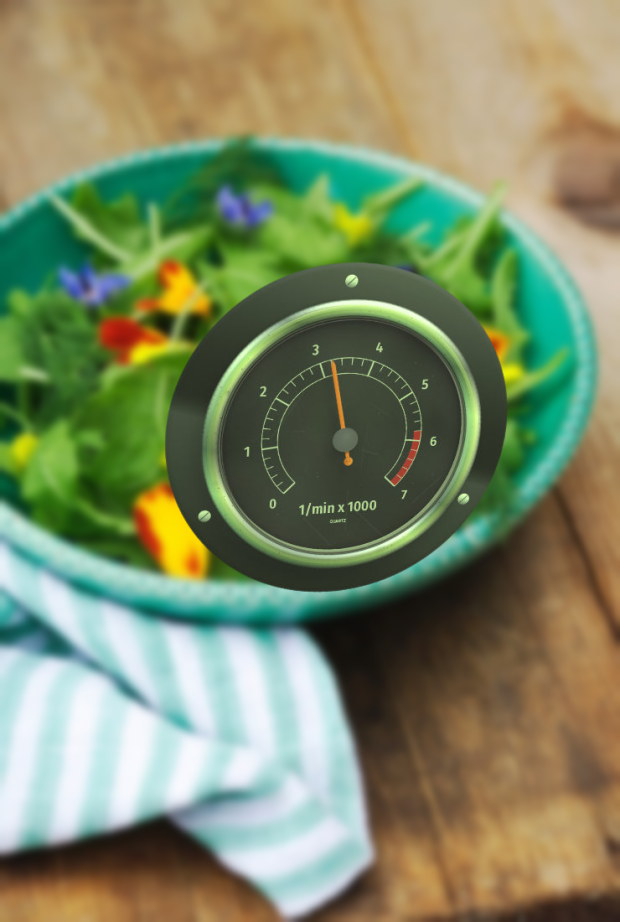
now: 3200
